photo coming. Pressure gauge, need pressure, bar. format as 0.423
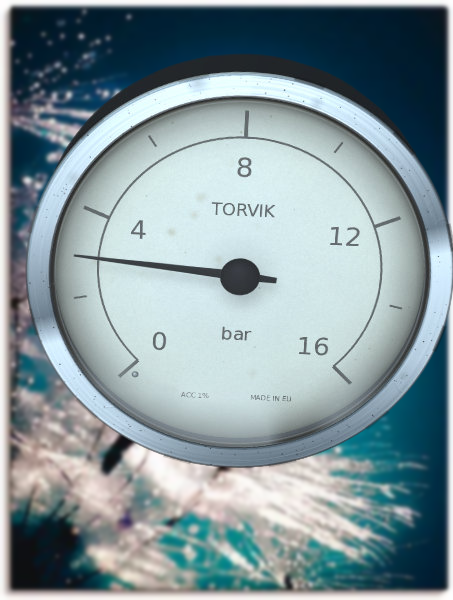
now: 3
